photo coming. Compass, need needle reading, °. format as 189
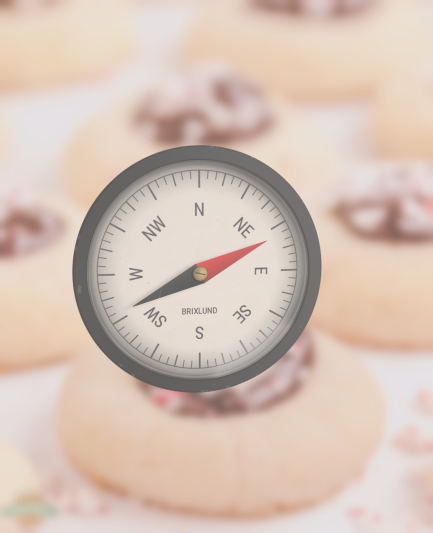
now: 65
